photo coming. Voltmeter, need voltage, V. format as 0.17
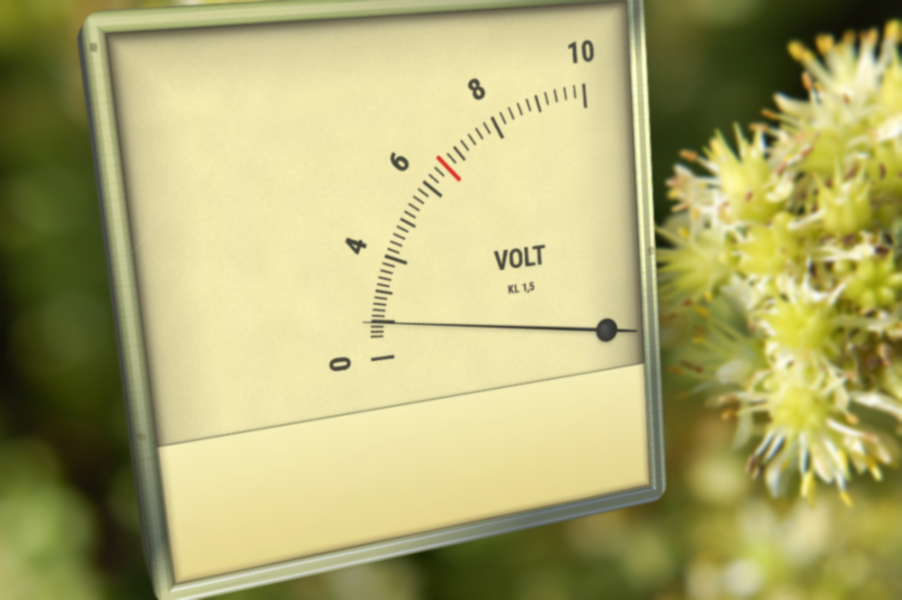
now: 2
